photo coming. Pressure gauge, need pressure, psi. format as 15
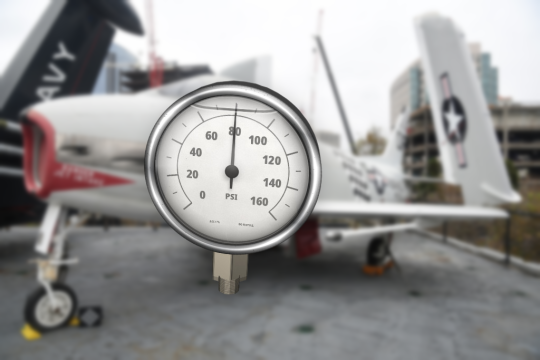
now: 80
